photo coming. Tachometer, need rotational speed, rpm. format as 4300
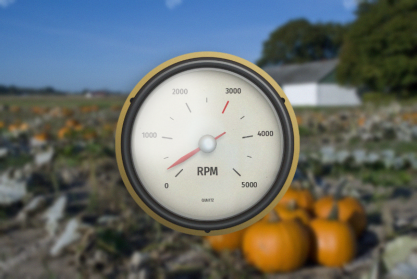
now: 250
